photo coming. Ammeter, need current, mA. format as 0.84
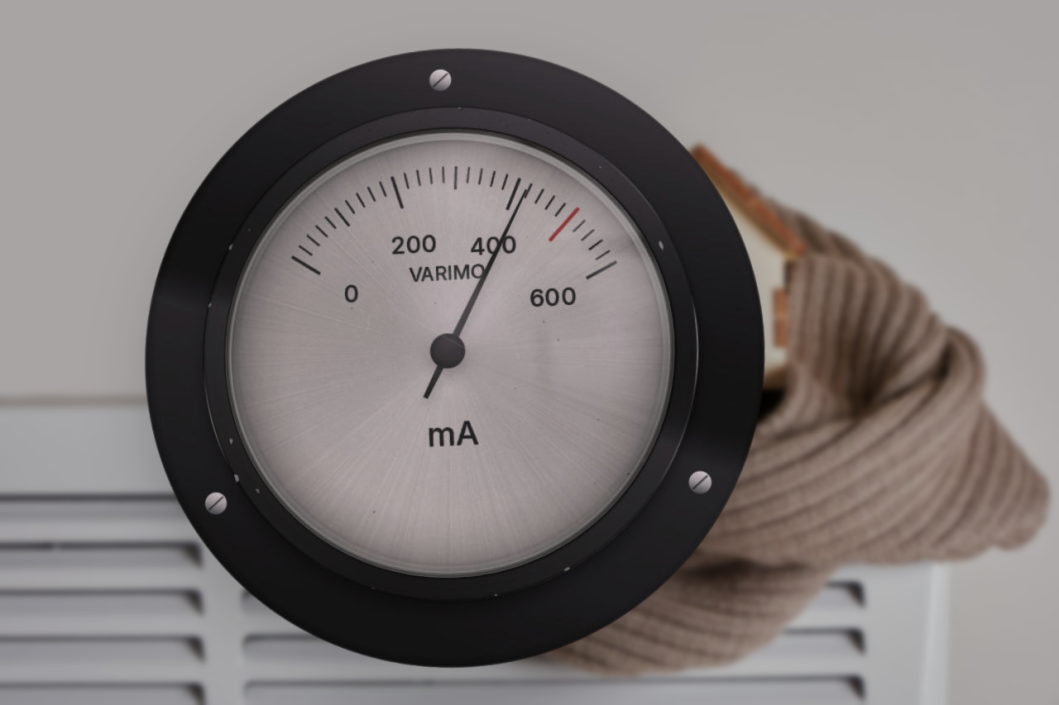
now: 420
